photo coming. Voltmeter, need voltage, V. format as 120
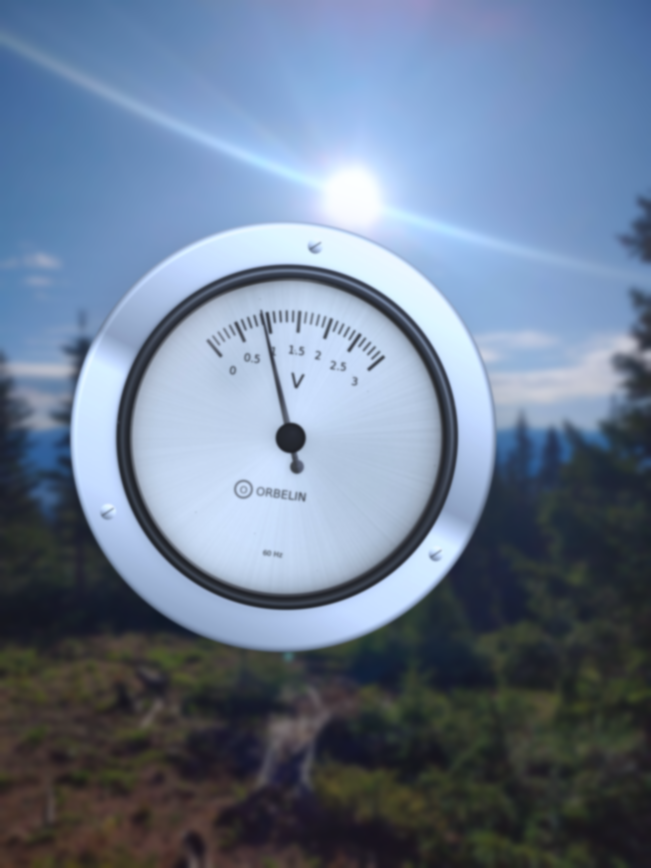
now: 0.9
